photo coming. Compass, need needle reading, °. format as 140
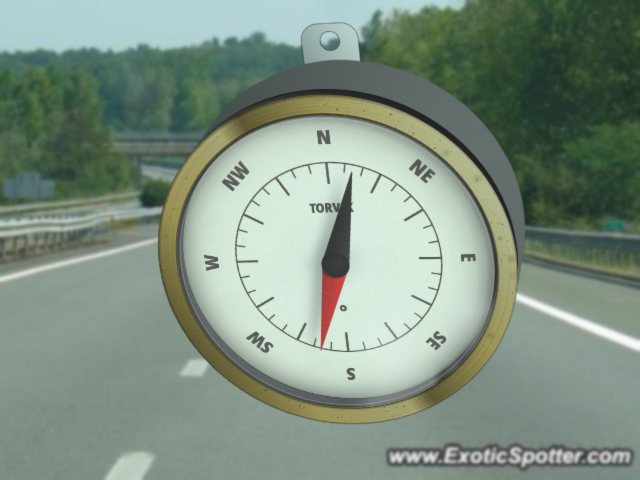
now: 195
